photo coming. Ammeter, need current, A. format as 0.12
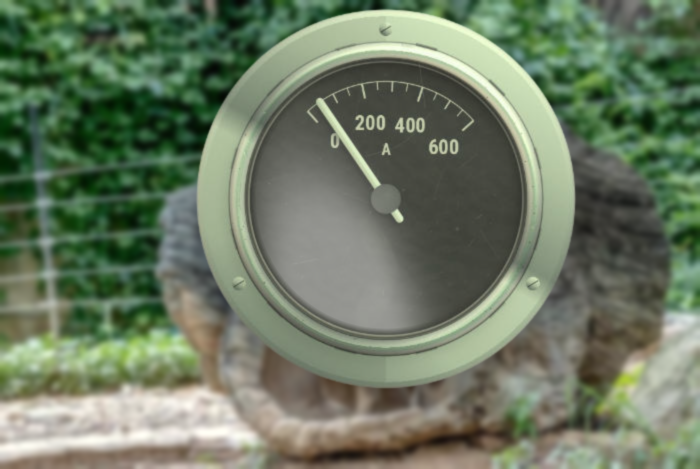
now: 50
